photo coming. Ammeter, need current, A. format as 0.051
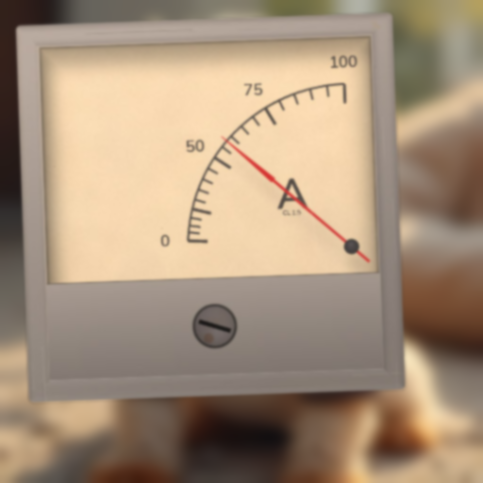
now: 57.5
